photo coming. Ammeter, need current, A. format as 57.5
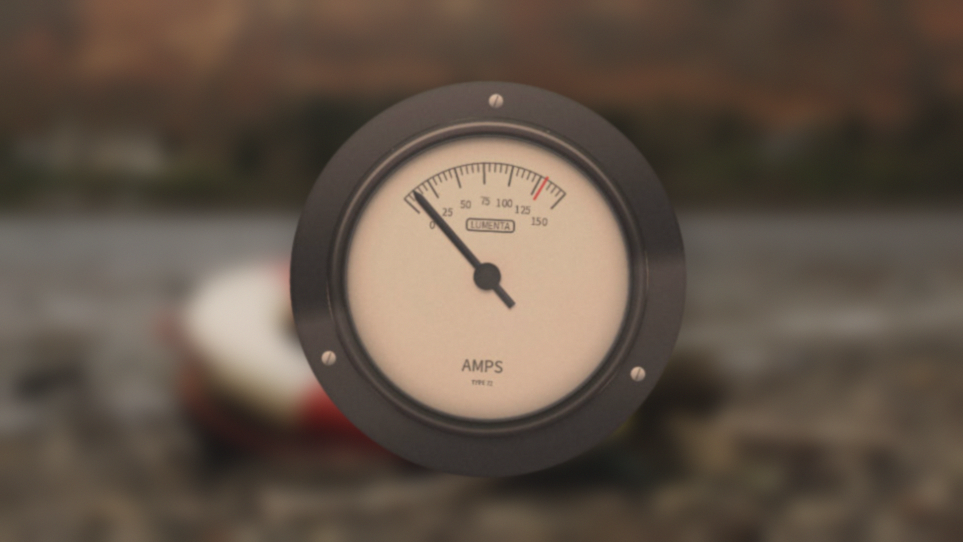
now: 10
